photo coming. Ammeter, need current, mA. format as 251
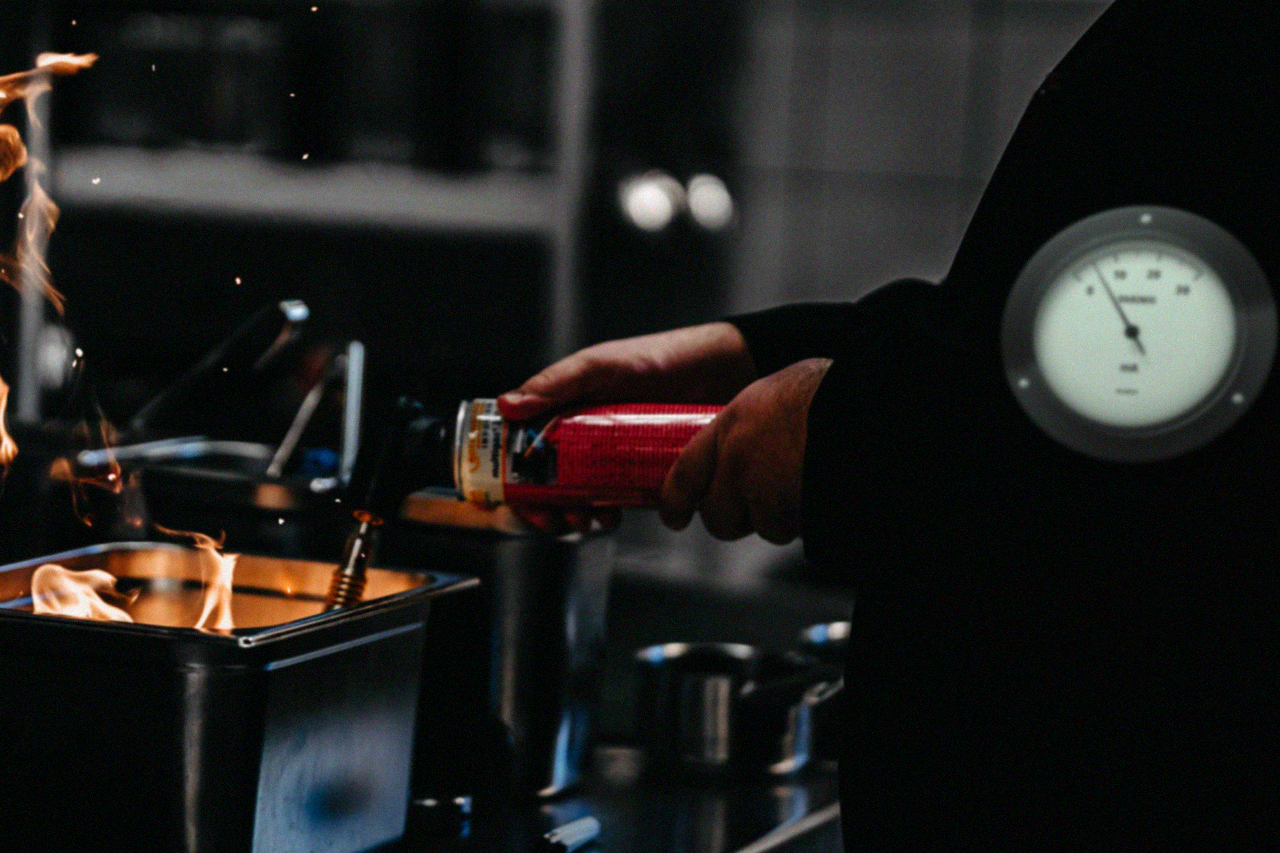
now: 5
